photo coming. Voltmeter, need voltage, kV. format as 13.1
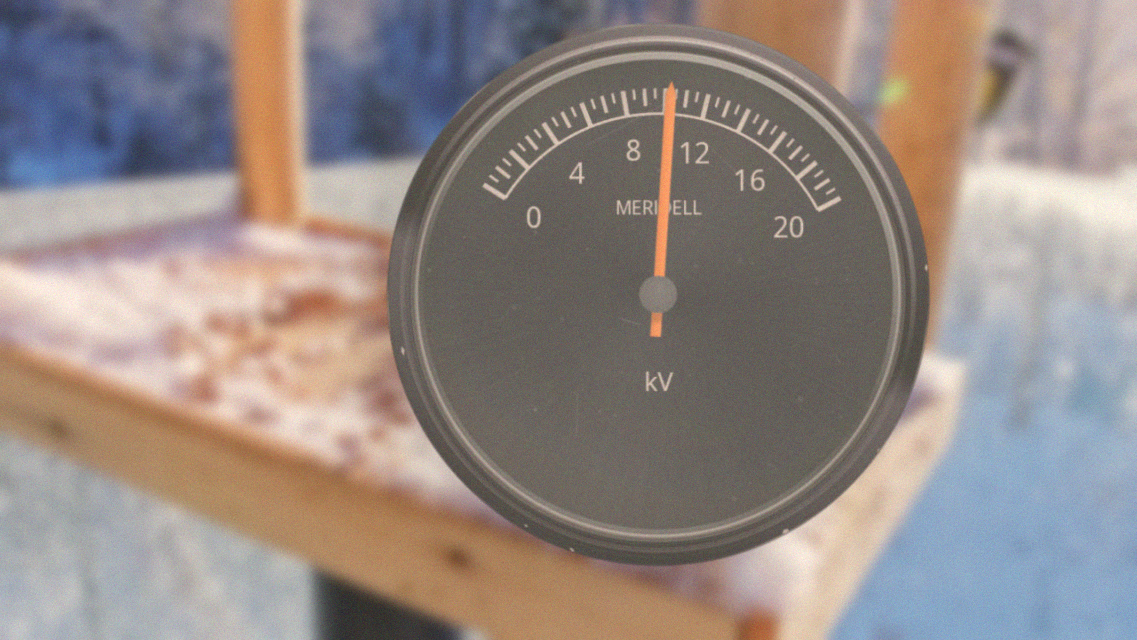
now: 10.25
